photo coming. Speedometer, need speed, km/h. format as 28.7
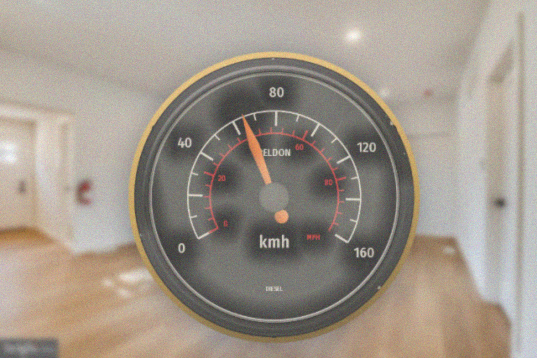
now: 65
